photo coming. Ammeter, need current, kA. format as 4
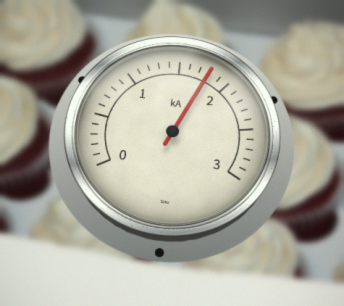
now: 1.8
